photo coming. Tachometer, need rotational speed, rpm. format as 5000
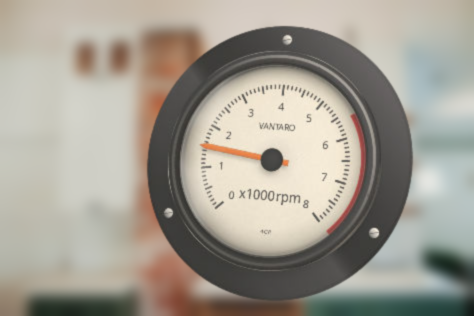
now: 1500
